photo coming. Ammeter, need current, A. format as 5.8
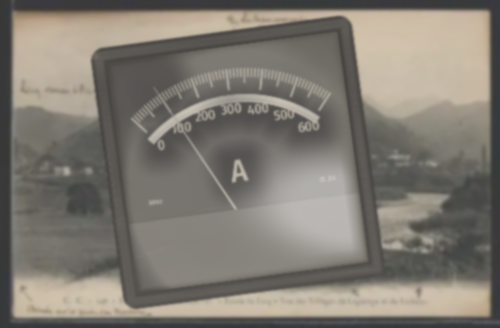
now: 100
